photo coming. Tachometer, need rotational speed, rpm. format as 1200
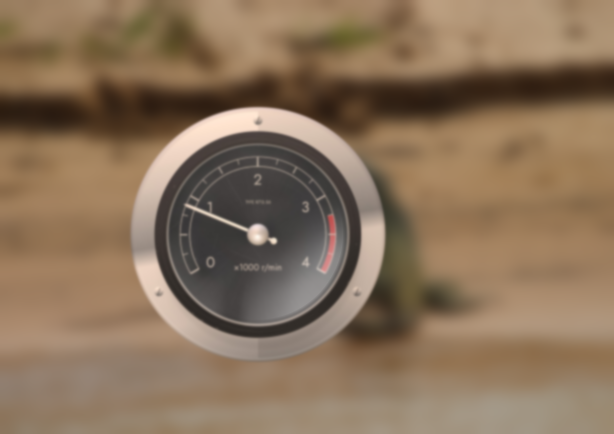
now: 875
